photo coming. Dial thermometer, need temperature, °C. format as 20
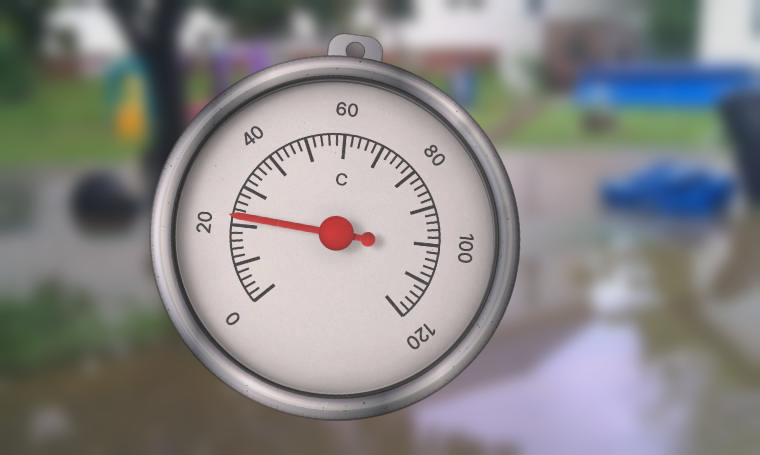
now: 22
